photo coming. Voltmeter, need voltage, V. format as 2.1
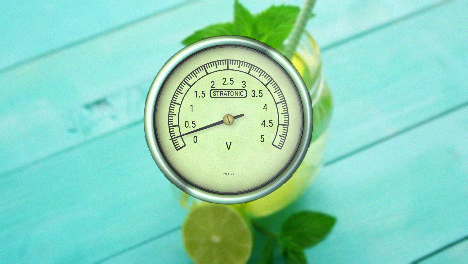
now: 0.25
